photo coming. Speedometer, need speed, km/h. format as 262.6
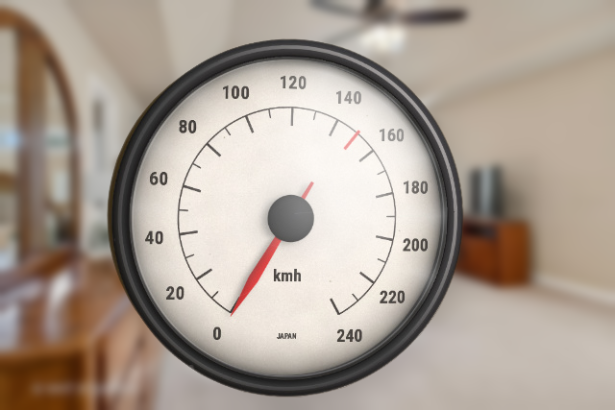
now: 0
